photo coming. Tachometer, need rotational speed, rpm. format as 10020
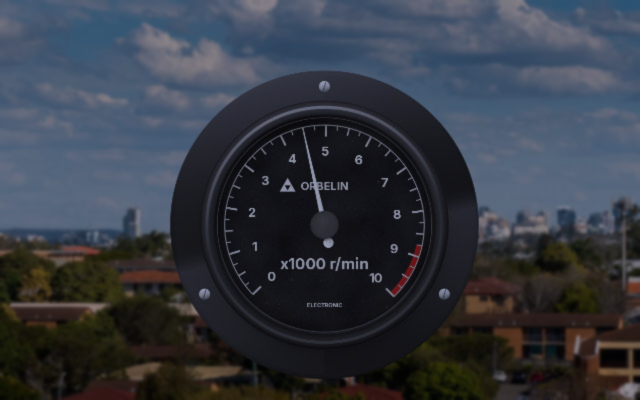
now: 4500
